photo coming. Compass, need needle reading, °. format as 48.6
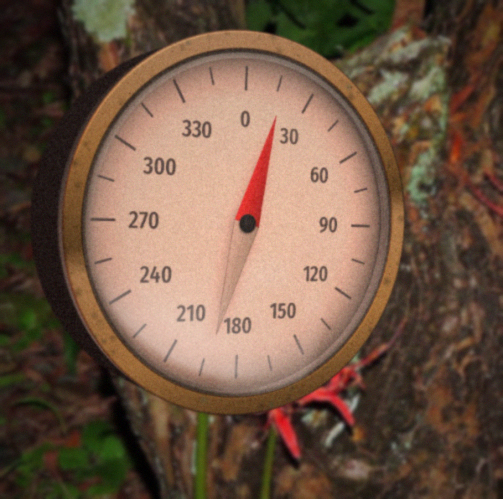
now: 15
